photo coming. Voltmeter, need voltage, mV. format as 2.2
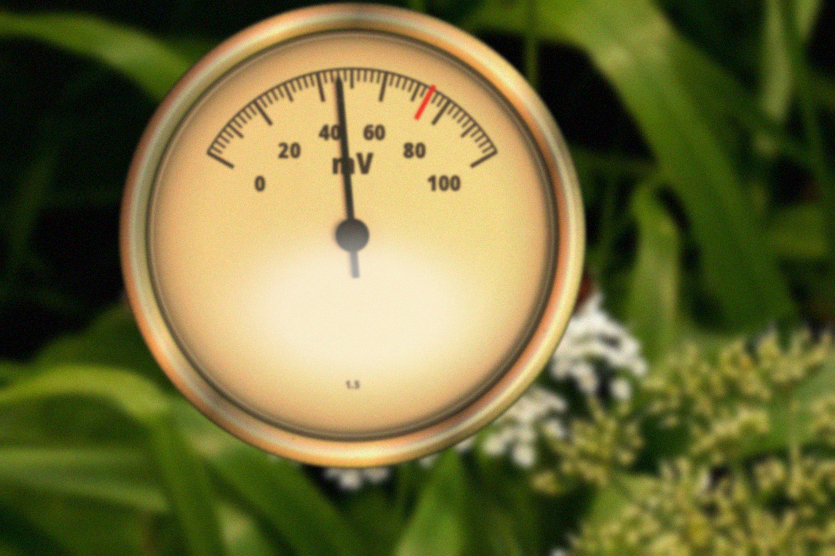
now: 46
